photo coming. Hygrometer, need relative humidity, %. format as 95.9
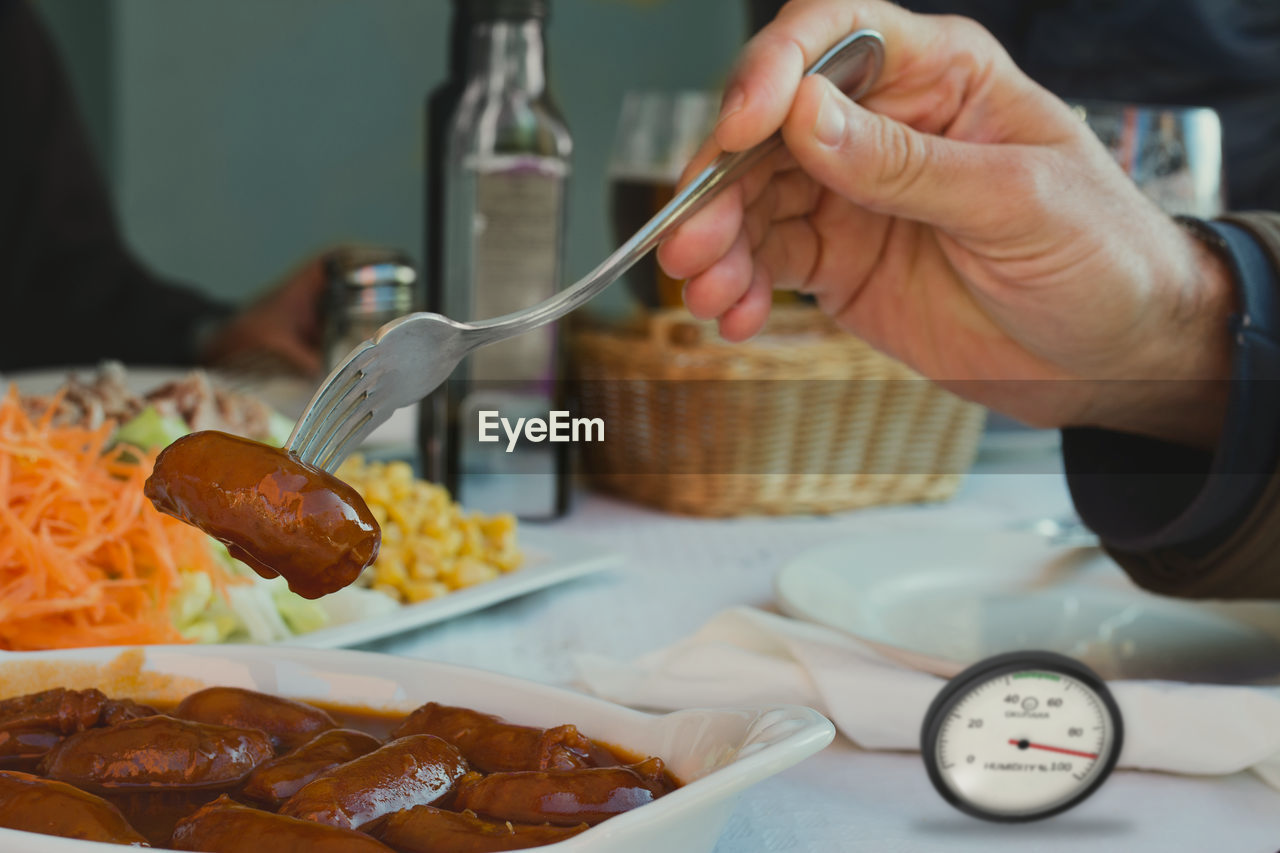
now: 90
